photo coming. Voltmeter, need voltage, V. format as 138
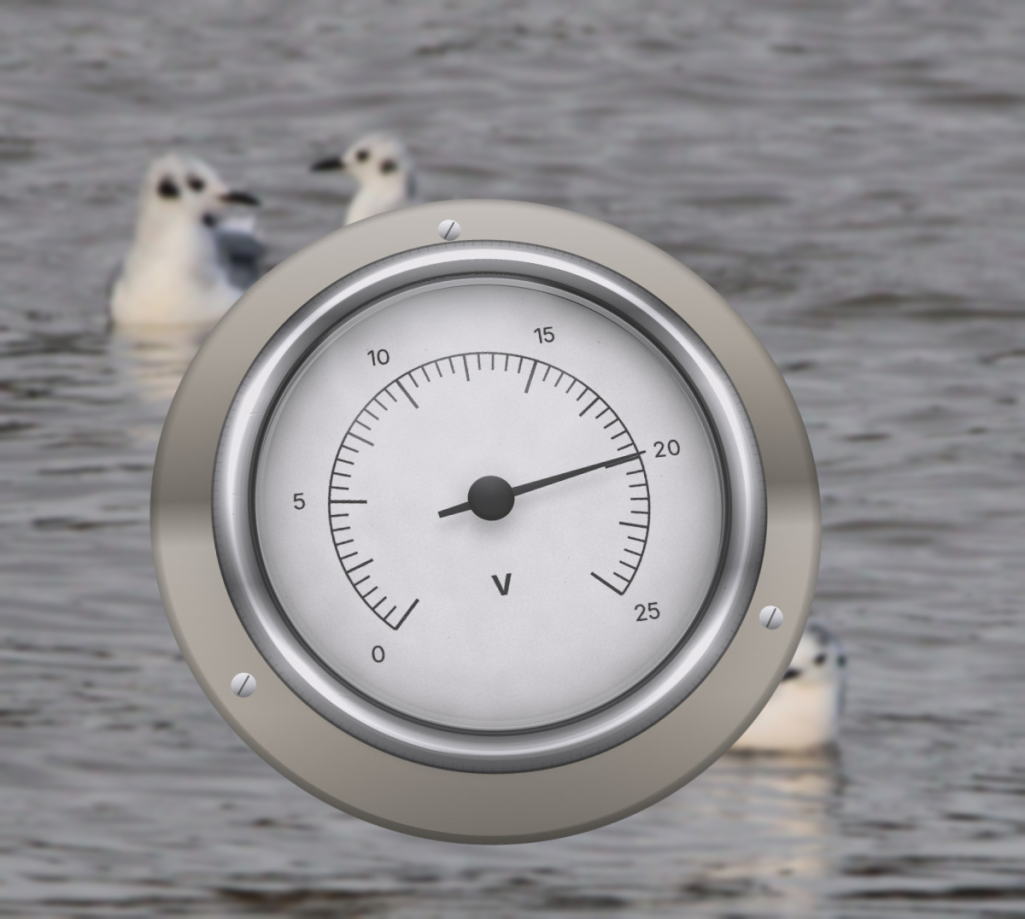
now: 20
